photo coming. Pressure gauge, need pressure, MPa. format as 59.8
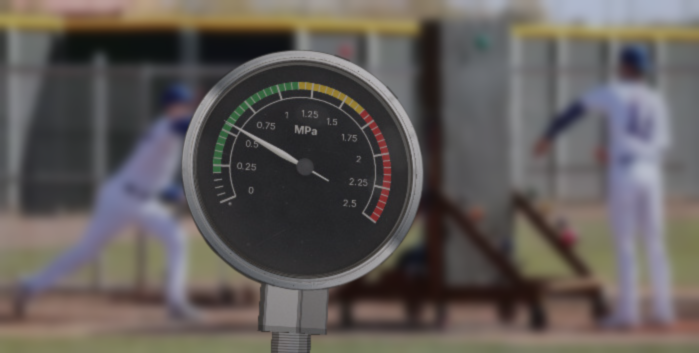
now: 0.55
